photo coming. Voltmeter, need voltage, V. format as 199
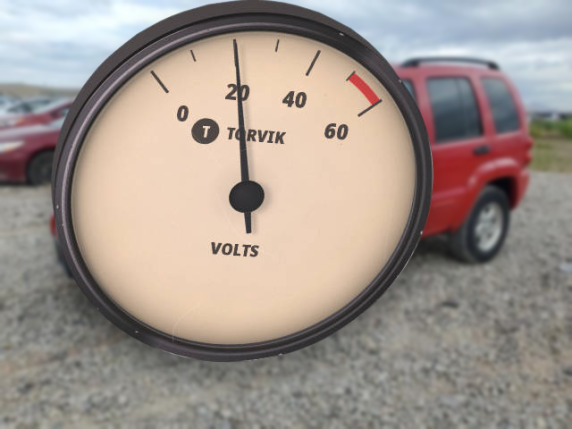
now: 20
